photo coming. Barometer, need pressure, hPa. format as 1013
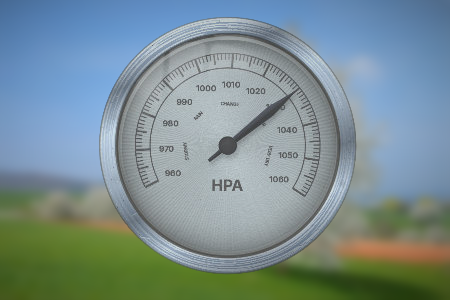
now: 1030
